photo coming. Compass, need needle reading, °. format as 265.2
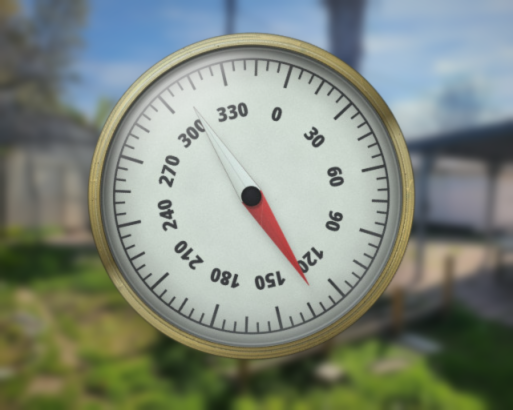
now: 130
